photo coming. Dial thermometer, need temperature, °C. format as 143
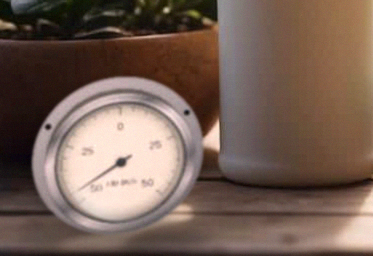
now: -45
